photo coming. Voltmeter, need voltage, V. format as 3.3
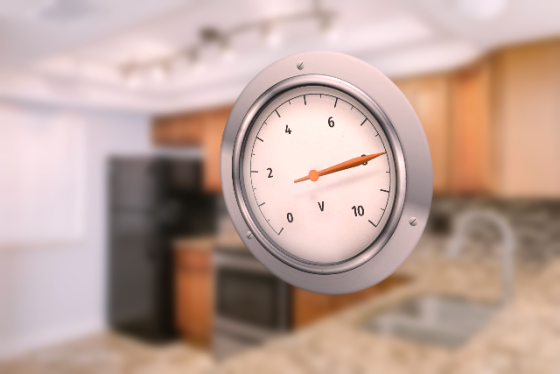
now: 8
